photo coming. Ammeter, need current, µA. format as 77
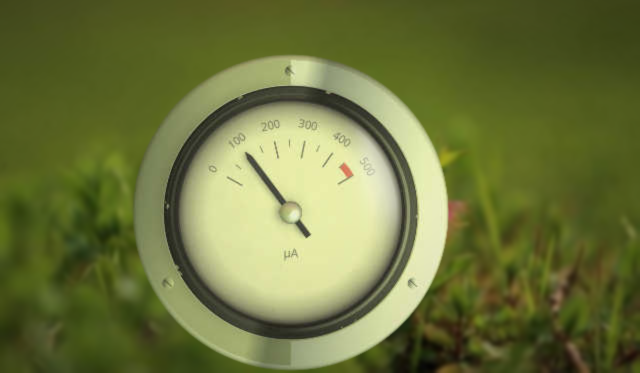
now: 100
